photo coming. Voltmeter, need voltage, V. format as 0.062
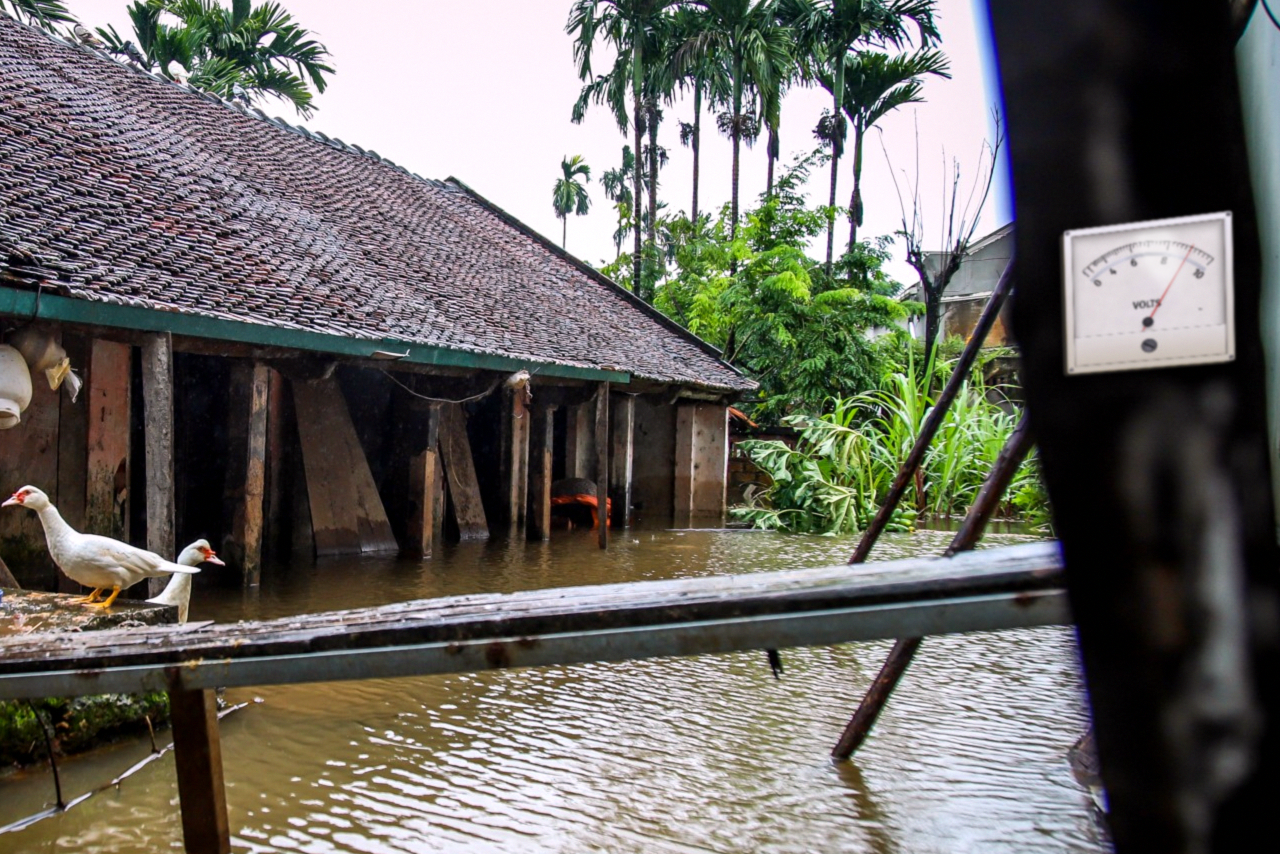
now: 9
